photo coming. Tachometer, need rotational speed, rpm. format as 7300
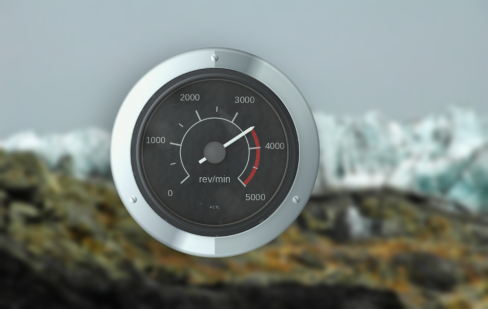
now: 3500
